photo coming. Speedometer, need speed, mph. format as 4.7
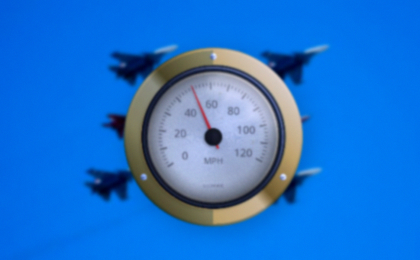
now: 50
